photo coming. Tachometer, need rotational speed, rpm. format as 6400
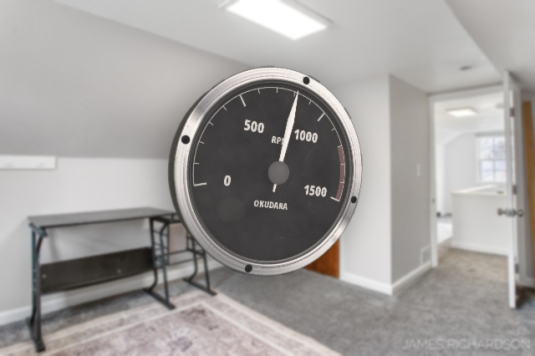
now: 800
